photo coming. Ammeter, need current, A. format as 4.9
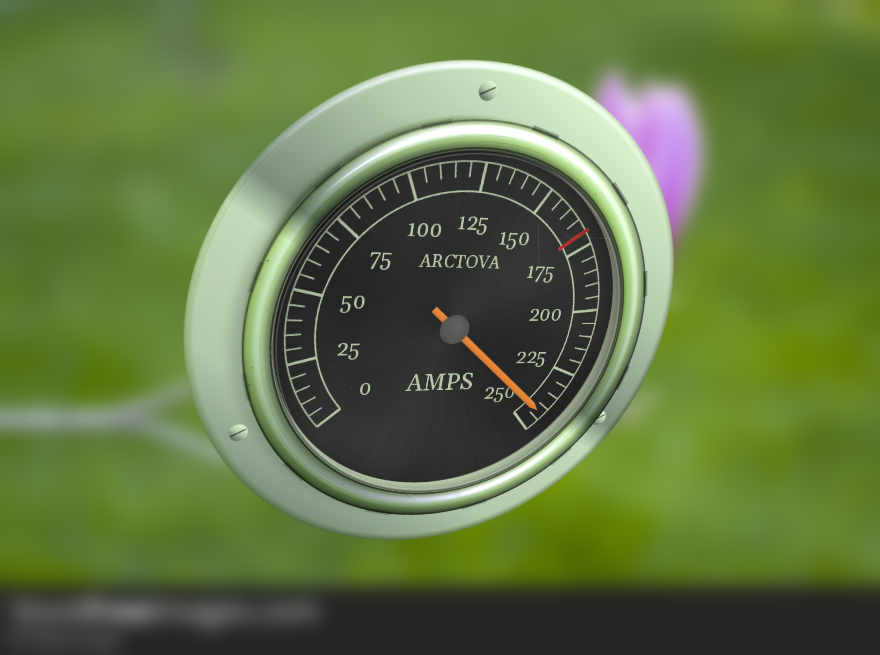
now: 242.5
